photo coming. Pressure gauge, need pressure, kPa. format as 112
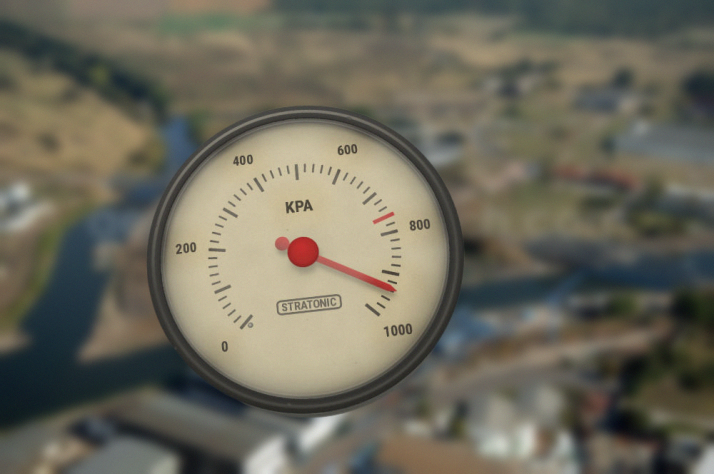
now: 940
